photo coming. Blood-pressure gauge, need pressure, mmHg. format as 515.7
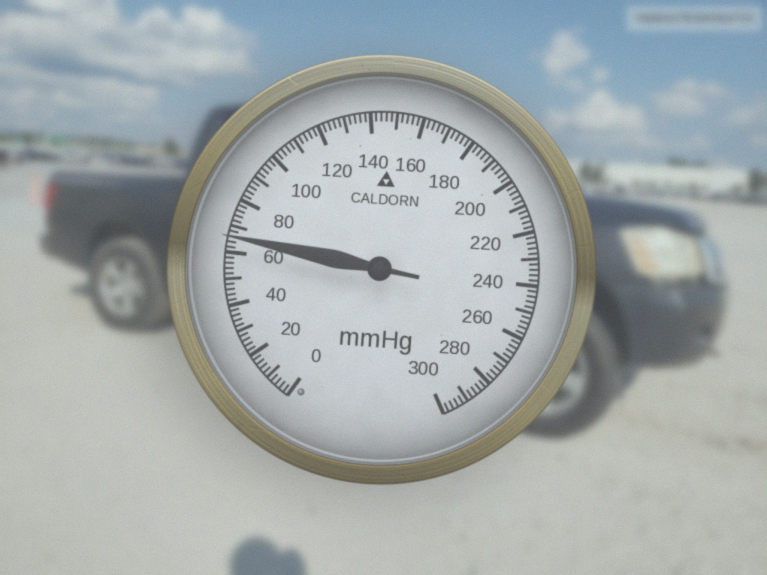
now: 66
